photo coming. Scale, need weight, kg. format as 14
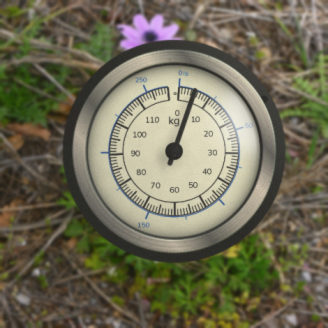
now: 5
